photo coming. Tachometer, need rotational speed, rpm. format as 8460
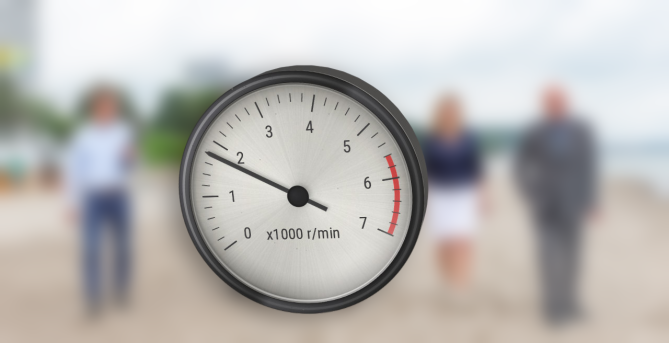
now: 1800
